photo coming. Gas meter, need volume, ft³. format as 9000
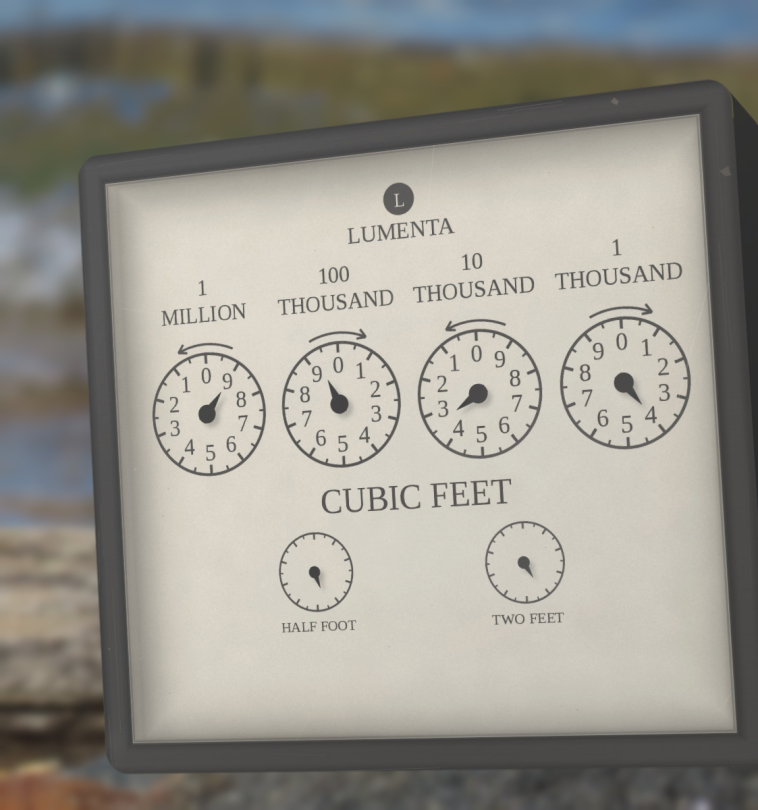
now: 893400
